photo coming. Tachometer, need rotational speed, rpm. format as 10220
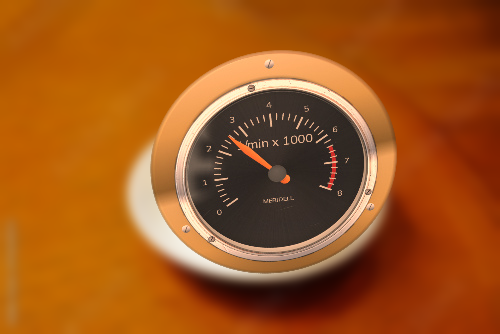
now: 2600
